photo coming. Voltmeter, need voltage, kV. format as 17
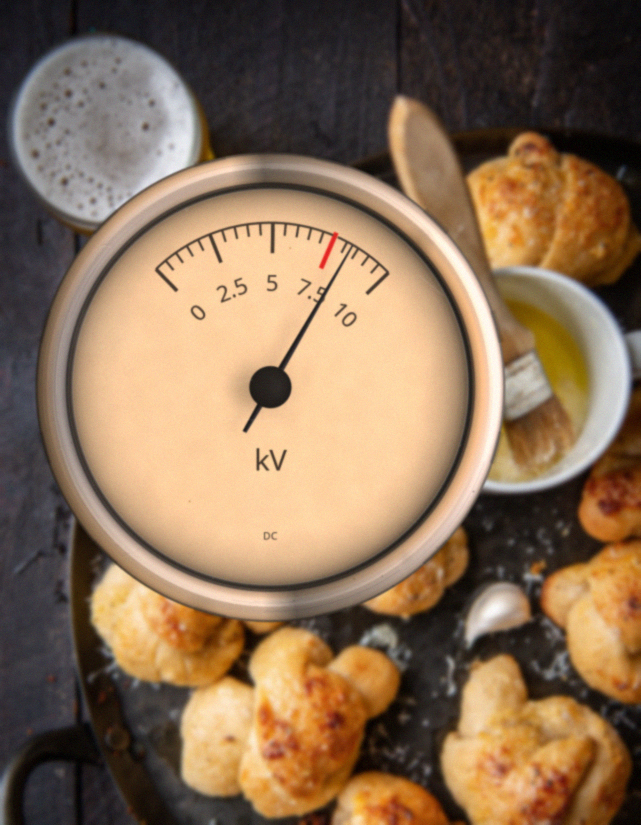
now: 8.25
